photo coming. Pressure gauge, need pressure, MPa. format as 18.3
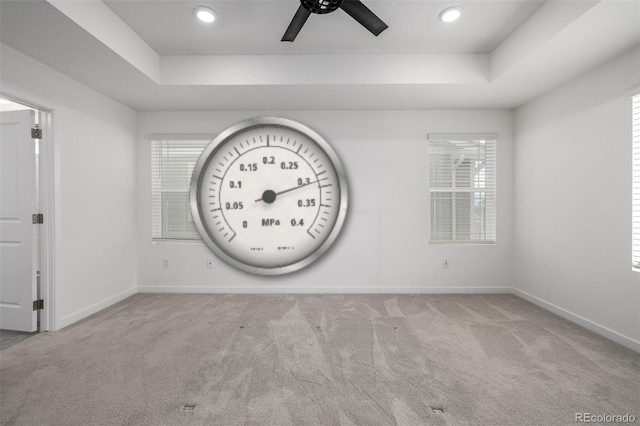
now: 0.31
